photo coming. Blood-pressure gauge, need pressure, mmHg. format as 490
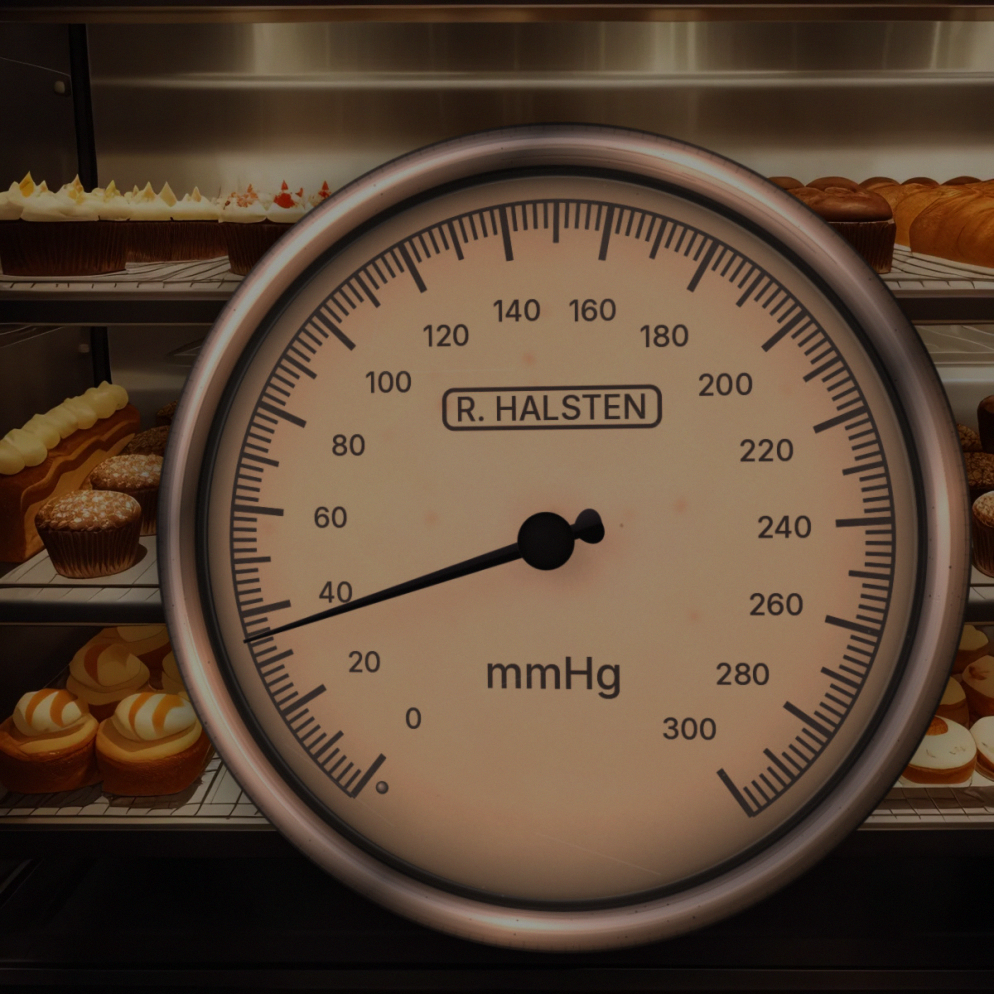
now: 35
